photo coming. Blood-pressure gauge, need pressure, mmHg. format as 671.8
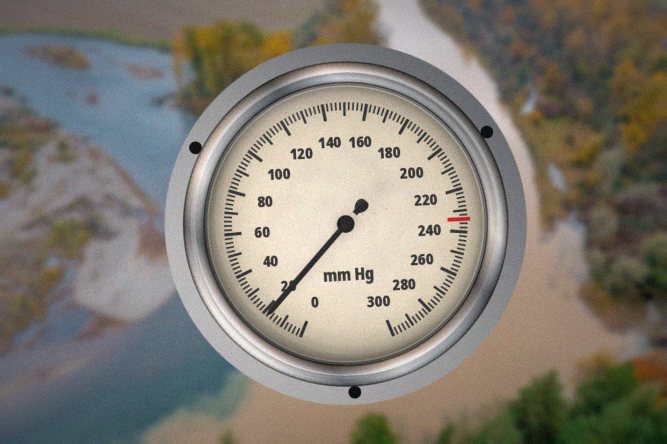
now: 18
